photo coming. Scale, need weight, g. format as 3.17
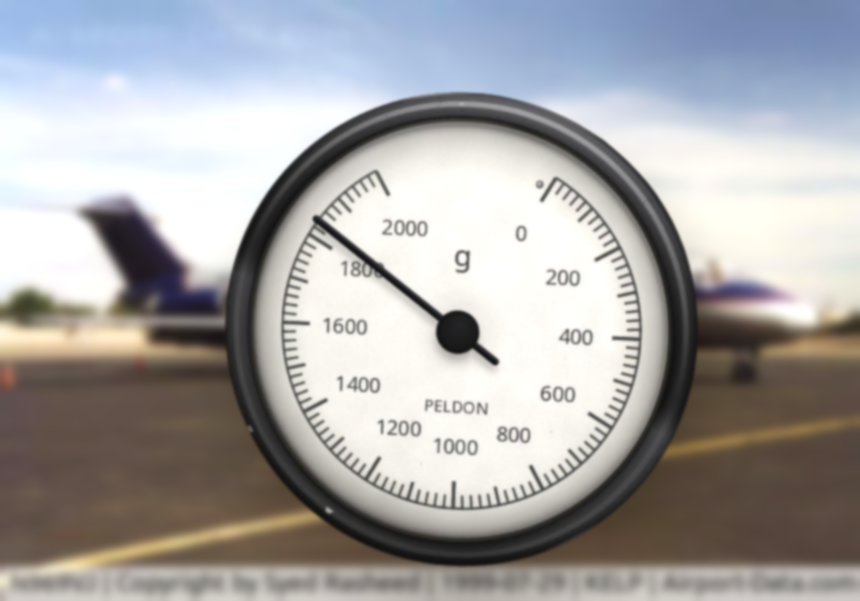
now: 1840
